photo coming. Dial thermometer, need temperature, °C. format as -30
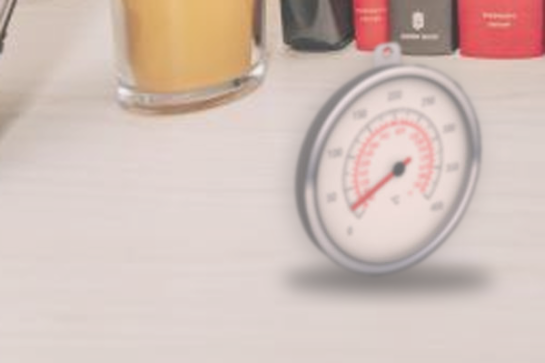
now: 25
